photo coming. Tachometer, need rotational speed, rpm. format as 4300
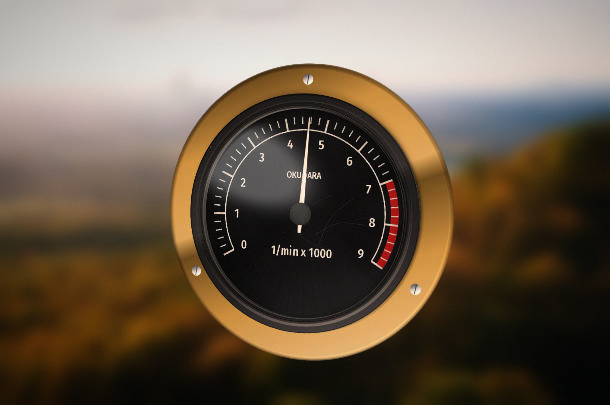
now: 4600
